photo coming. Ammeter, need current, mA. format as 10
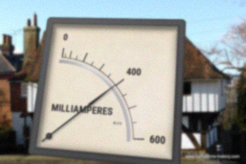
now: 400
